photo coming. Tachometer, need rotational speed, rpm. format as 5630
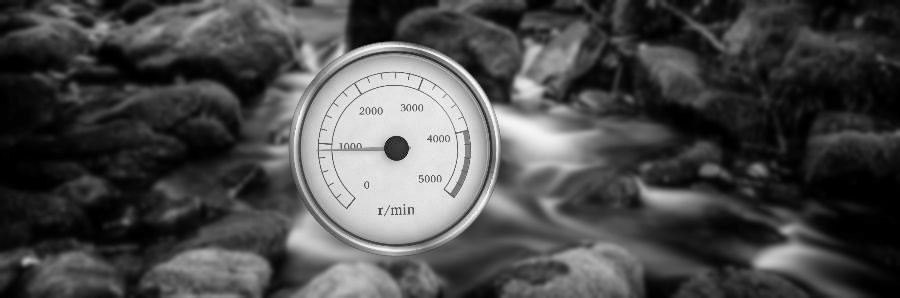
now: 900
